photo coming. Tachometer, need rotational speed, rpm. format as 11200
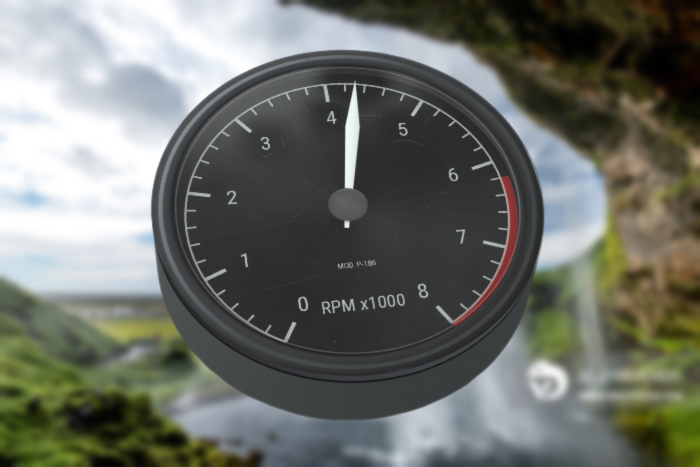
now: 4300
